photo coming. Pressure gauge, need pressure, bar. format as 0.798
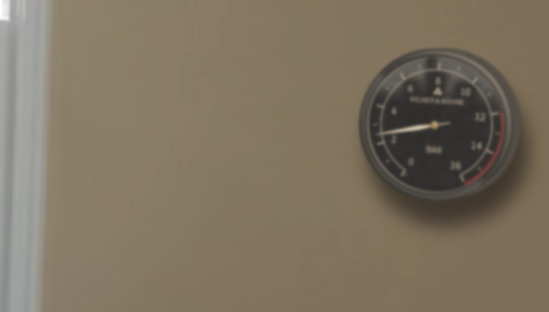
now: 2.5
